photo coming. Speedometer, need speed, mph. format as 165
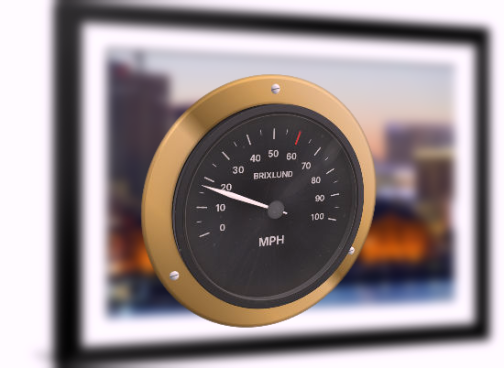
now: 17.5
